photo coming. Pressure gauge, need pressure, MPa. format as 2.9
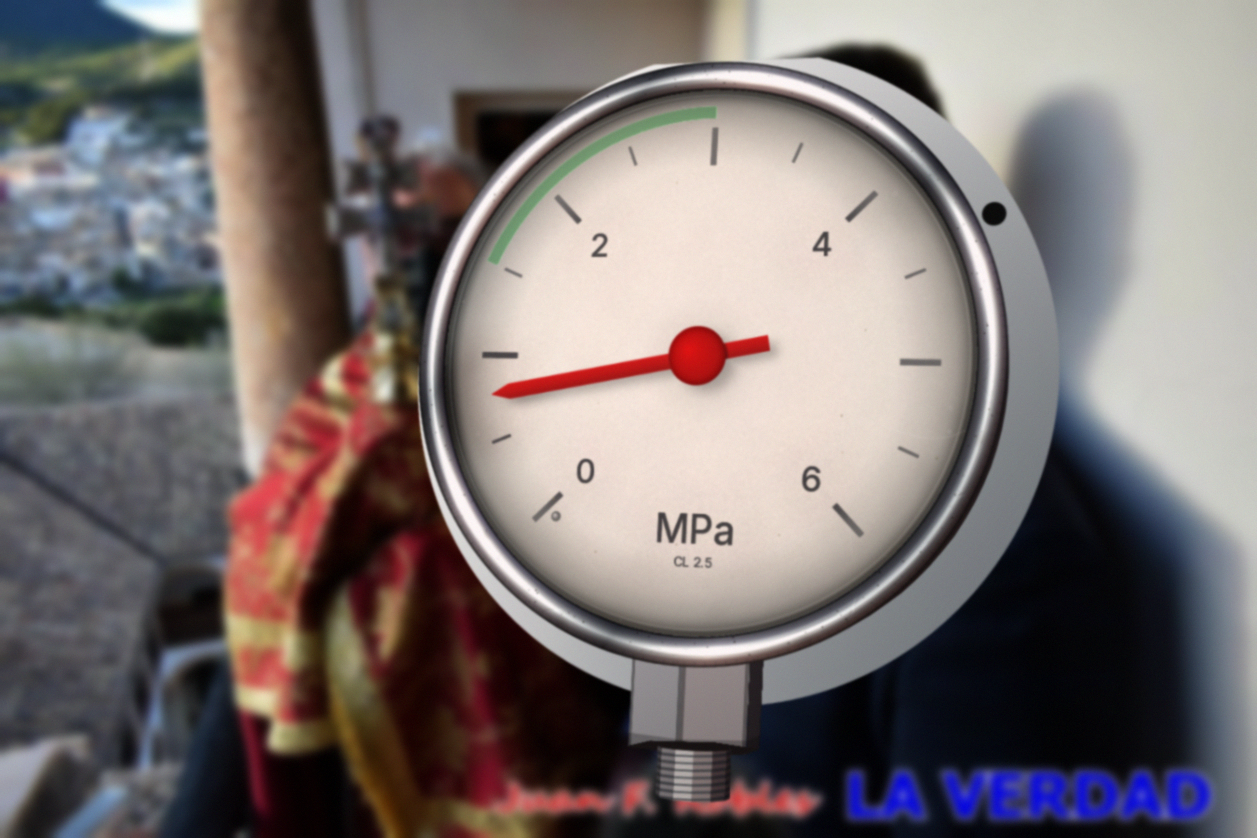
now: 0.75
